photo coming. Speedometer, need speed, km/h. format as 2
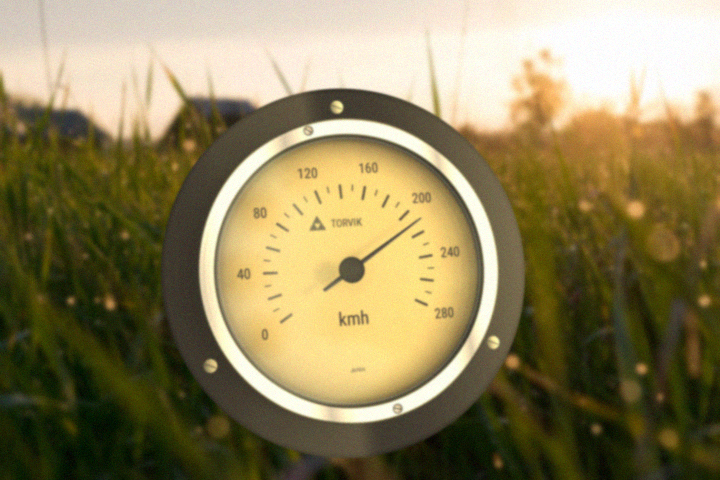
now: 210
